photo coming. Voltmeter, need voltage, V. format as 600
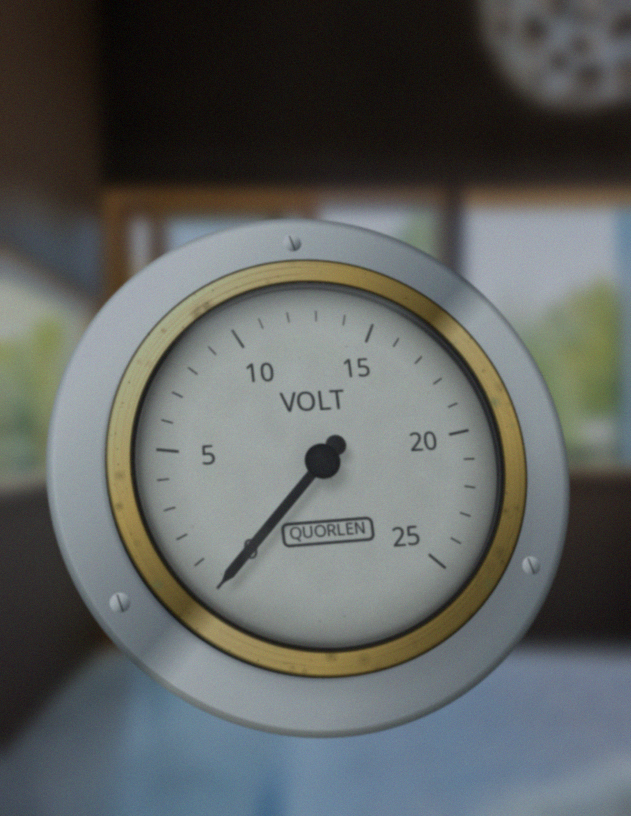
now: 0
